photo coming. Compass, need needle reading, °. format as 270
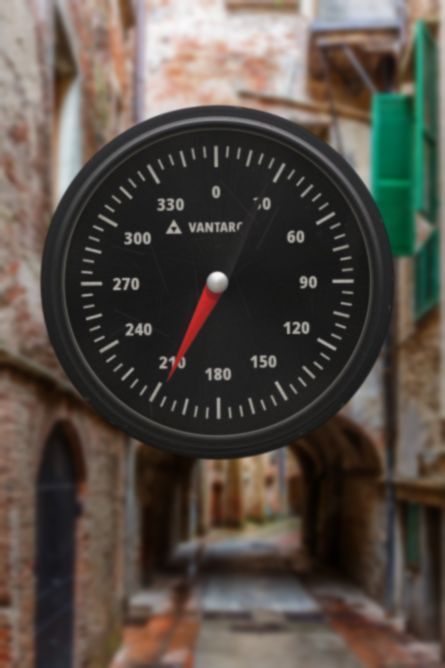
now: 207.5
